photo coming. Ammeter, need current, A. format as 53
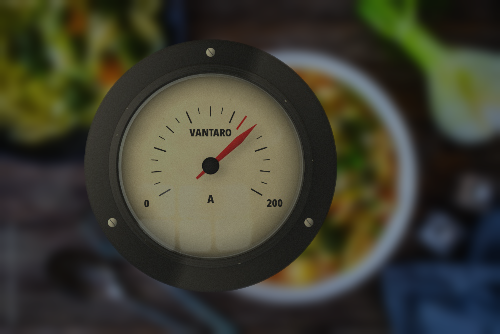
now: 140
